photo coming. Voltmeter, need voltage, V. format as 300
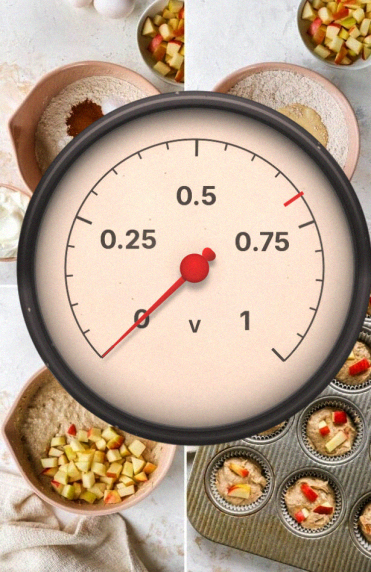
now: 0
